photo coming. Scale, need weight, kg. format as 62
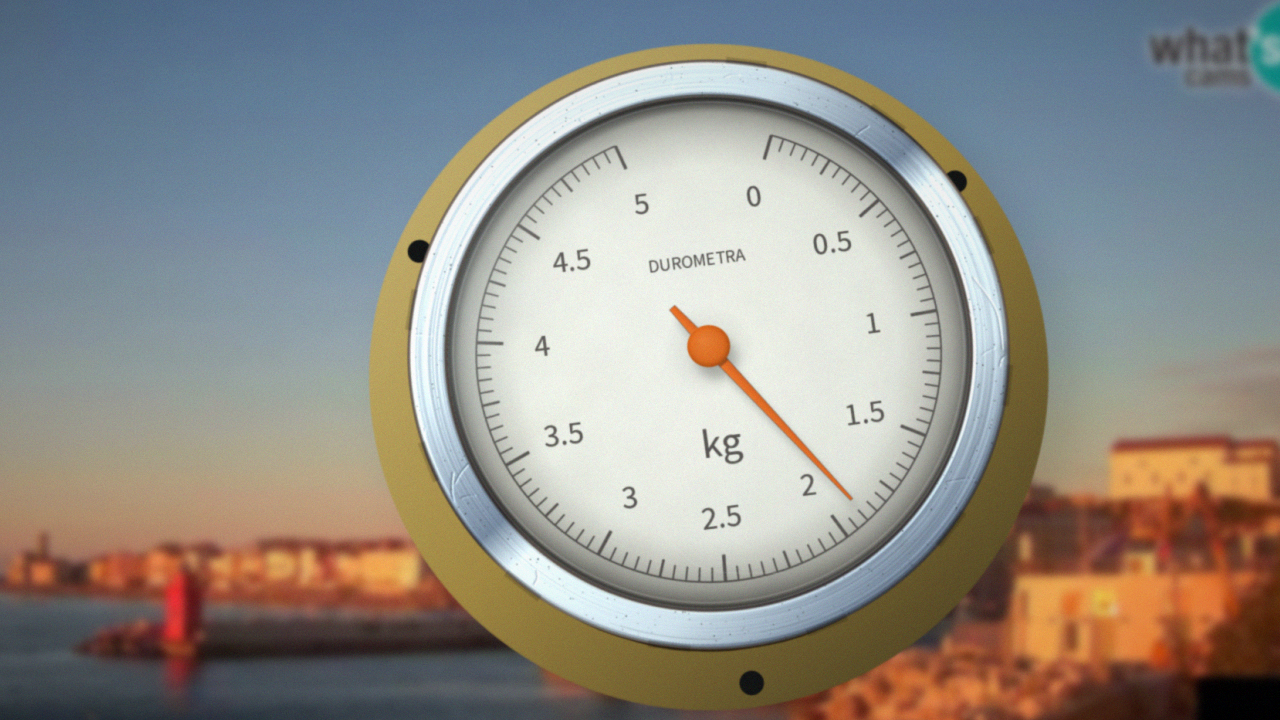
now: 1.9
